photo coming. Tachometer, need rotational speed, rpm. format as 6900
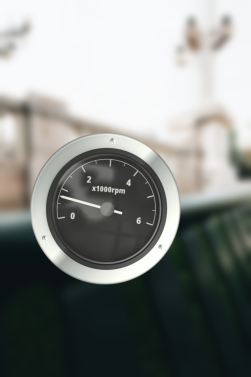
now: 750
